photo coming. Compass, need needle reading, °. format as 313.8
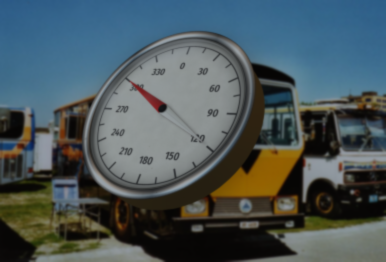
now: 300
